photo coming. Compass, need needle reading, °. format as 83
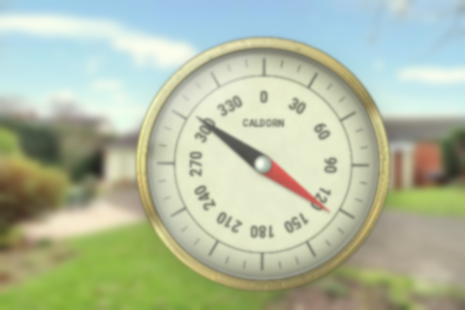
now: 125
